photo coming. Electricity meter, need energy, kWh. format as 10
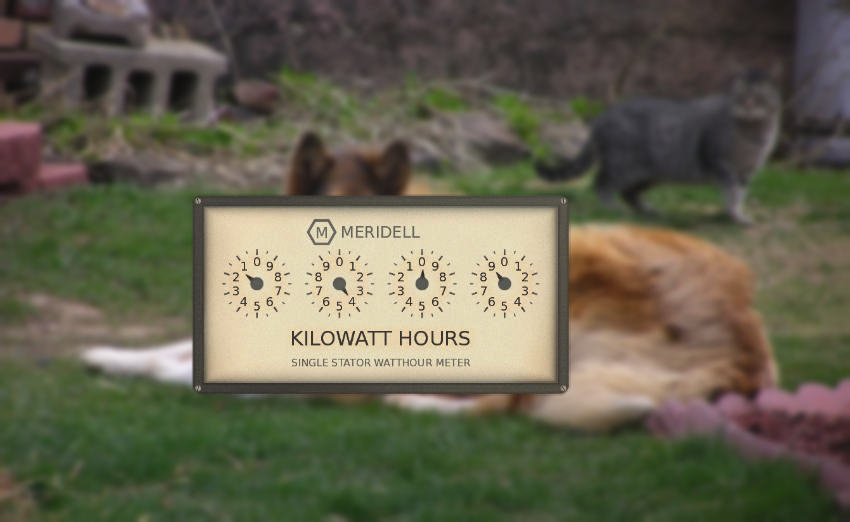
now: 1399
